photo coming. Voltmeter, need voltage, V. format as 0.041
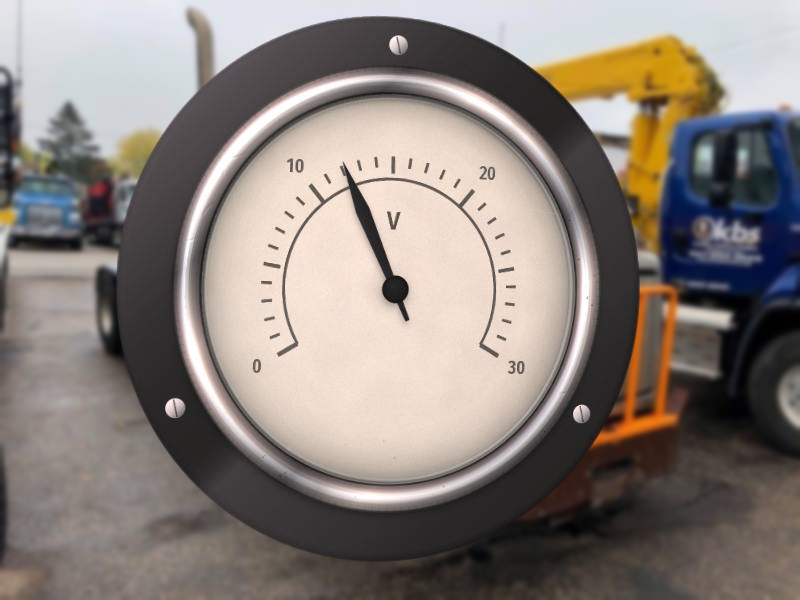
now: 12
